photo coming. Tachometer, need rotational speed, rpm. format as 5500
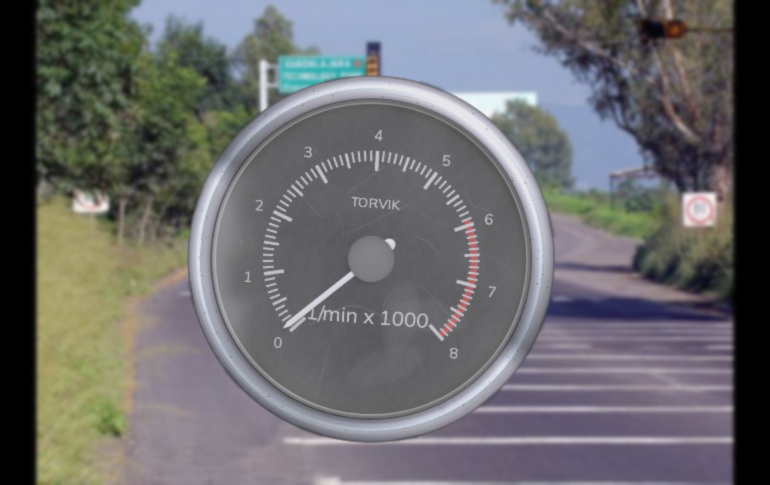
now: 100
